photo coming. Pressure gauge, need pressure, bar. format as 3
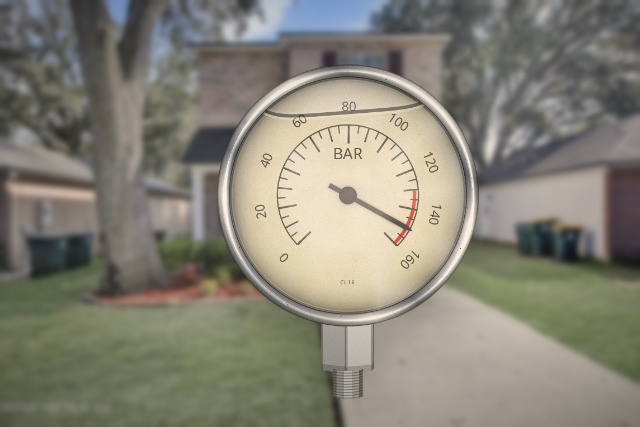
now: 150
